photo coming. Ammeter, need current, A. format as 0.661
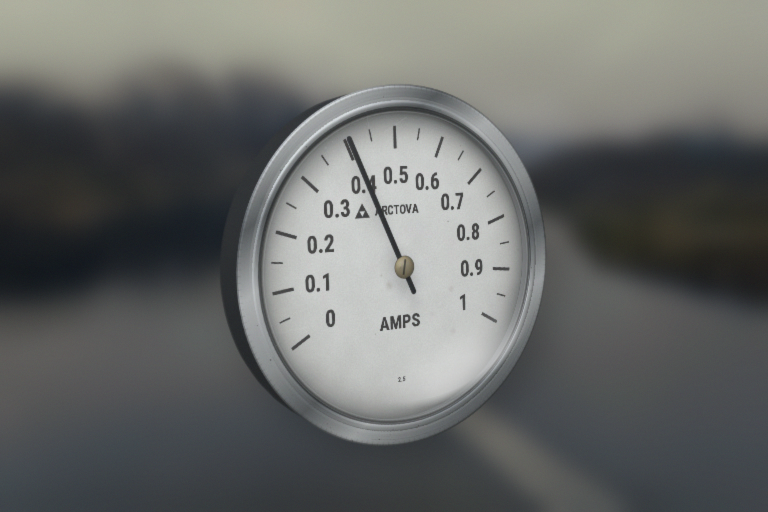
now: 0.4
